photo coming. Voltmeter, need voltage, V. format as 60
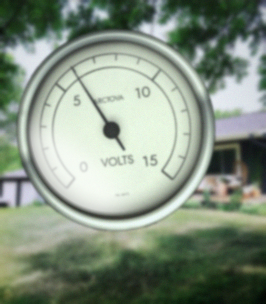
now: 6
